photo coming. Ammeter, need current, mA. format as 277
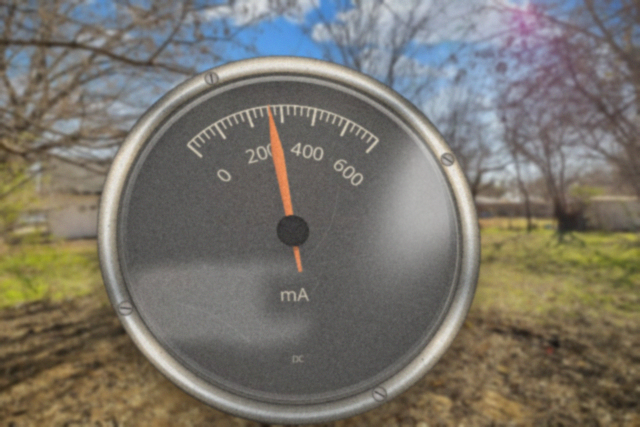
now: 260
